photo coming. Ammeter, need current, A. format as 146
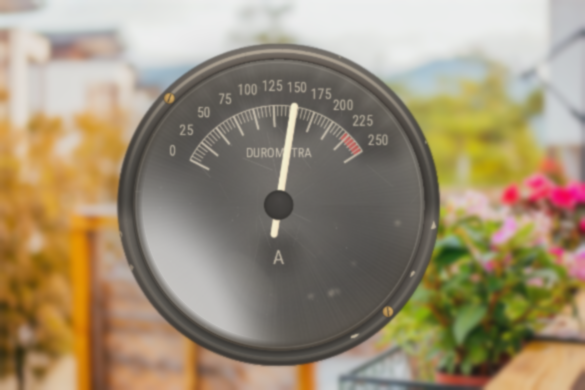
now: 150
